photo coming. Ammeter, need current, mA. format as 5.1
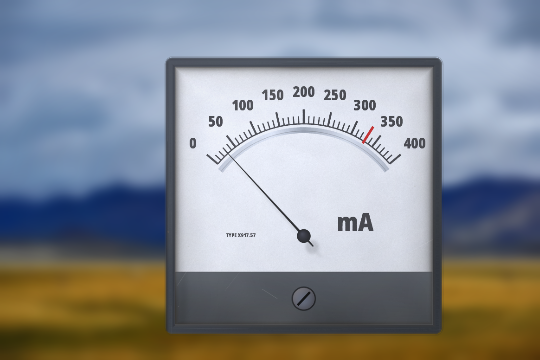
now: 30
